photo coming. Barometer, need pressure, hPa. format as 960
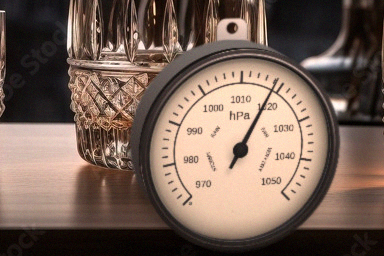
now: 1018
